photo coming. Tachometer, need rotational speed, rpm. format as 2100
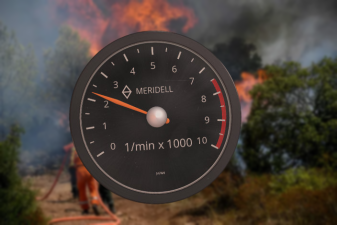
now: 2250
